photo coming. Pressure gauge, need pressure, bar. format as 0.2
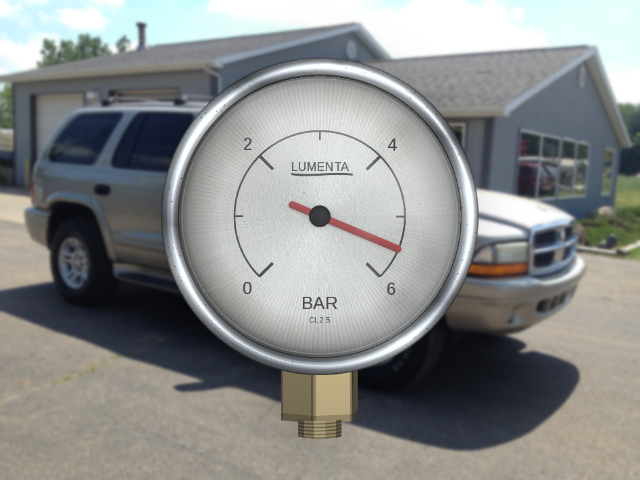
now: 5.5
